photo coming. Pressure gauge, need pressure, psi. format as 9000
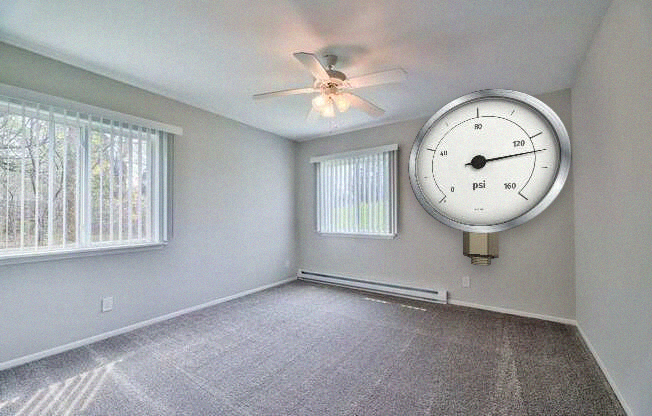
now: 130
